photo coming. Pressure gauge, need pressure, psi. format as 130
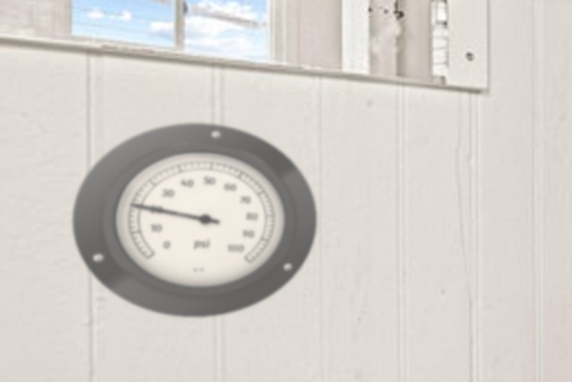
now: 20
